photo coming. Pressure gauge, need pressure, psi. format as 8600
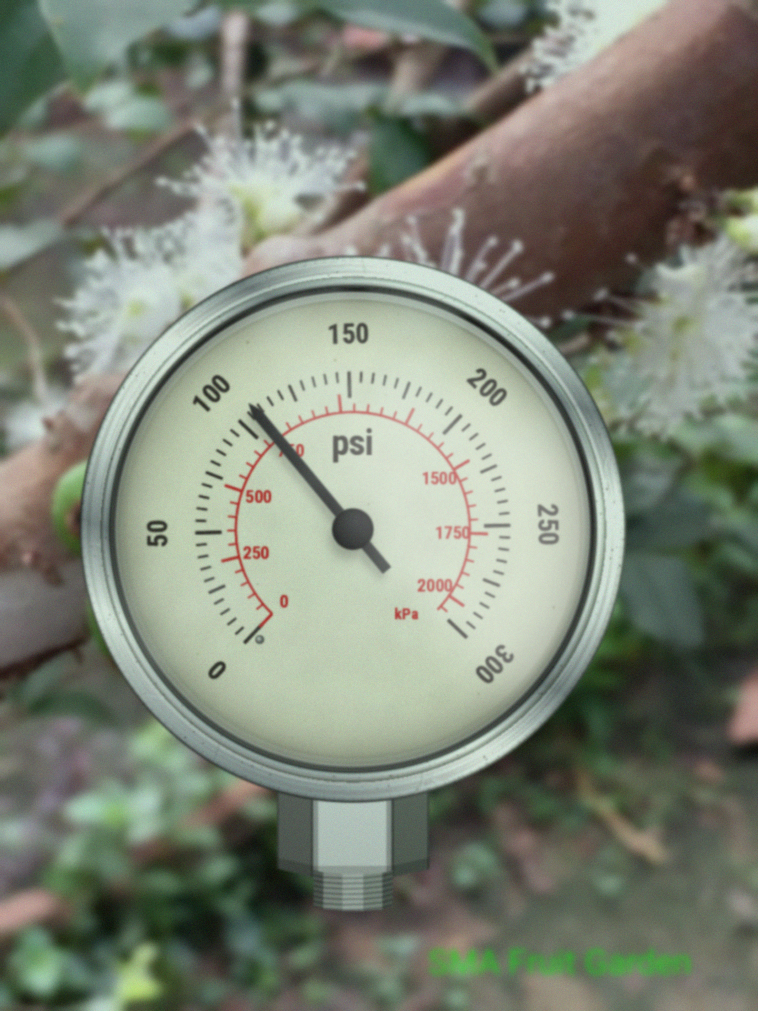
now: 107.5
